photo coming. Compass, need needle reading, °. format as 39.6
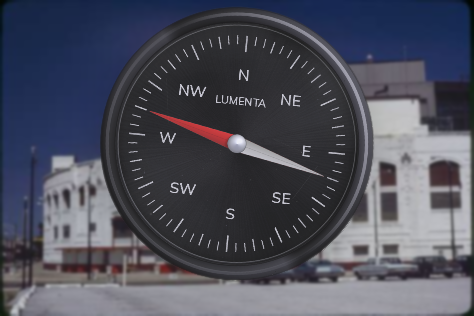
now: 285
